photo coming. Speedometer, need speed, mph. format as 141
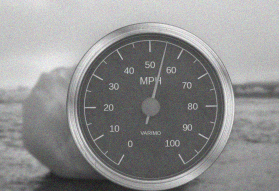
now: 55
